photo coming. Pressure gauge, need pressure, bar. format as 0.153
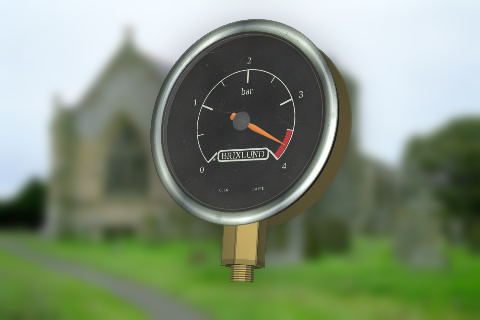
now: 3.75
